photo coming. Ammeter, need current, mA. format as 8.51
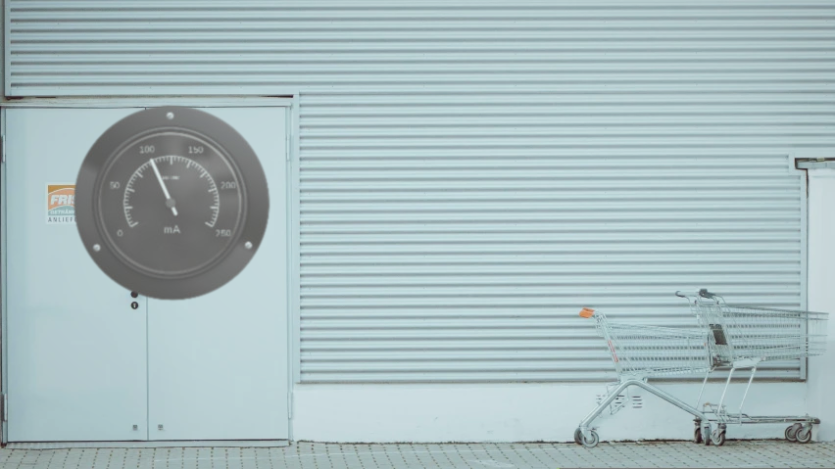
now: 100
